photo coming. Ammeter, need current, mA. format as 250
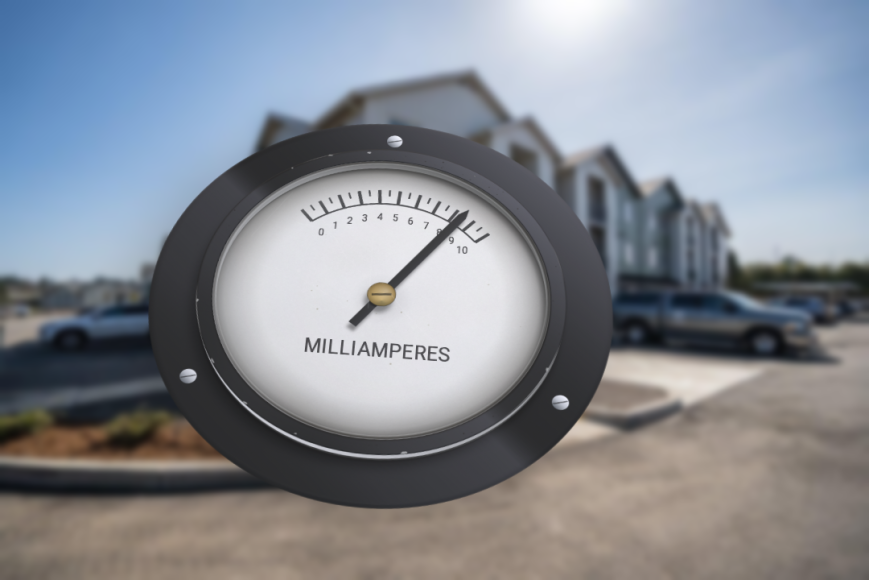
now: 8.5
